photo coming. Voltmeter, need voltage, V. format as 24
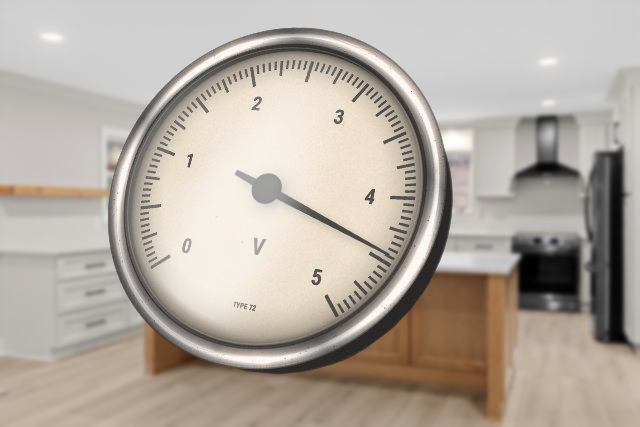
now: 4.45
